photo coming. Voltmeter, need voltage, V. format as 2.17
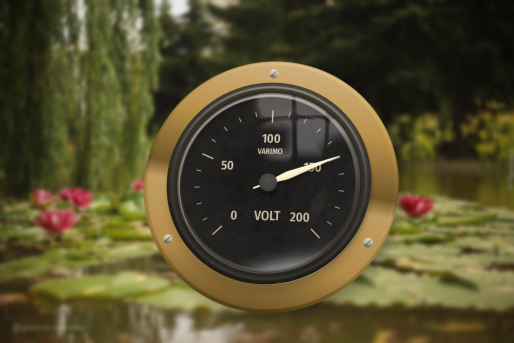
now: 150
